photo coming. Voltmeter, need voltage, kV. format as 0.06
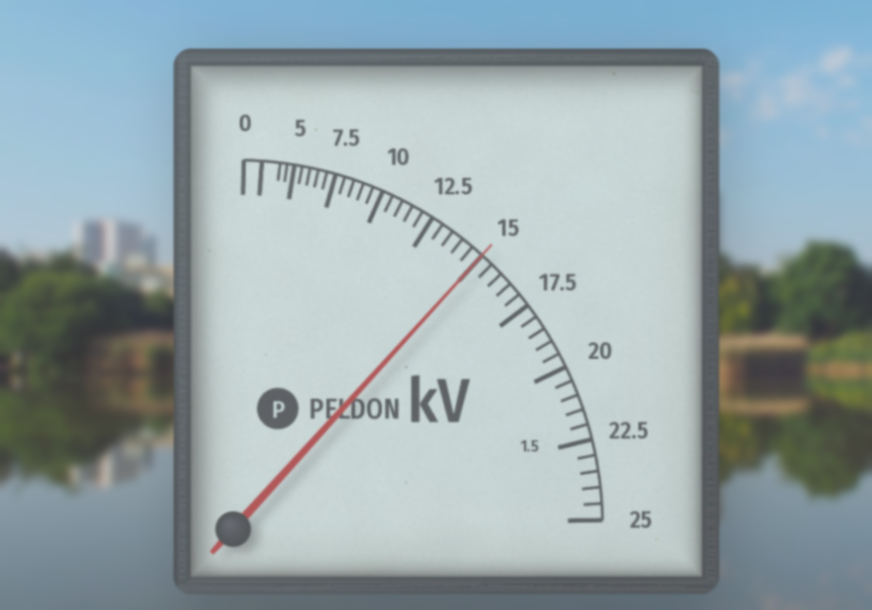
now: 15
